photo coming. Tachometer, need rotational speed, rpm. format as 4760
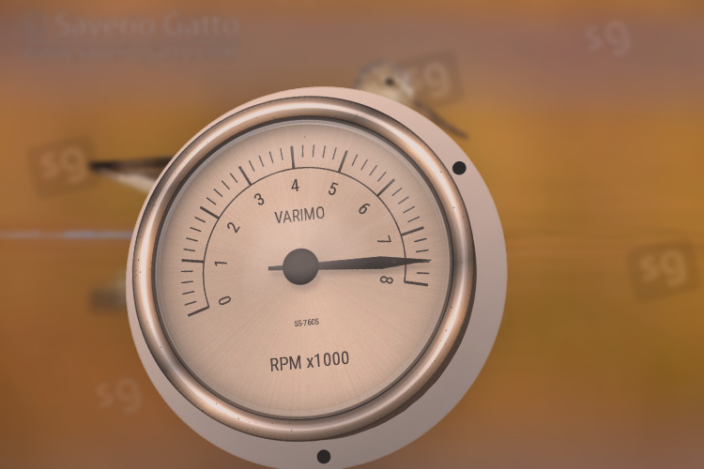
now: 7600
